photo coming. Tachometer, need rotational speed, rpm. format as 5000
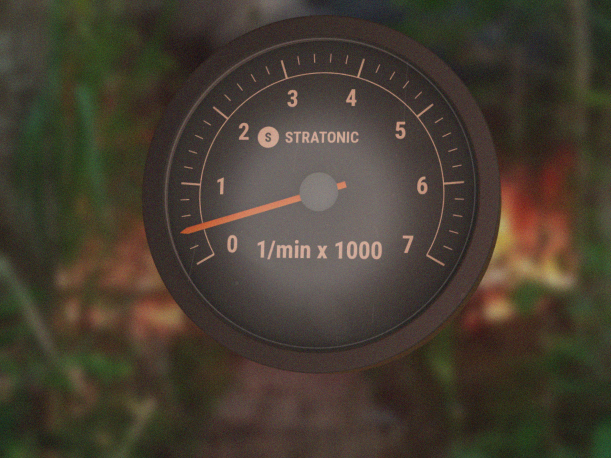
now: 400
